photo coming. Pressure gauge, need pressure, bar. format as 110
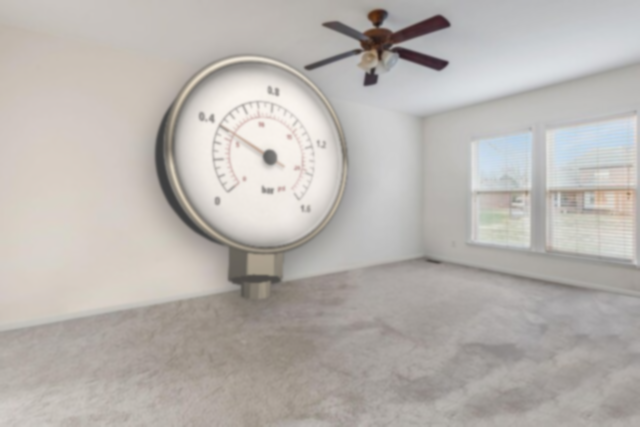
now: 0.4
